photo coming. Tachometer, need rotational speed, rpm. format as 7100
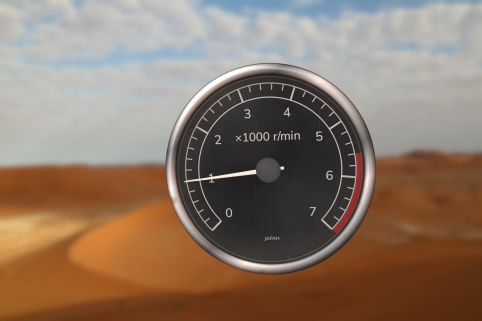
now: 1000
